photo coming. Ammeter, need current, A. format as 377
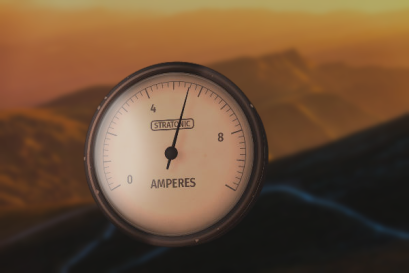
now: 5.6
